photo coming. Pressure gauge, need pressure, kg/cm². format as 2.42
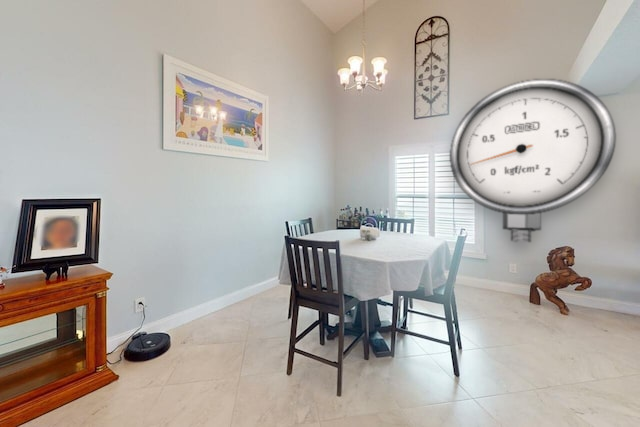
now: 0.2
